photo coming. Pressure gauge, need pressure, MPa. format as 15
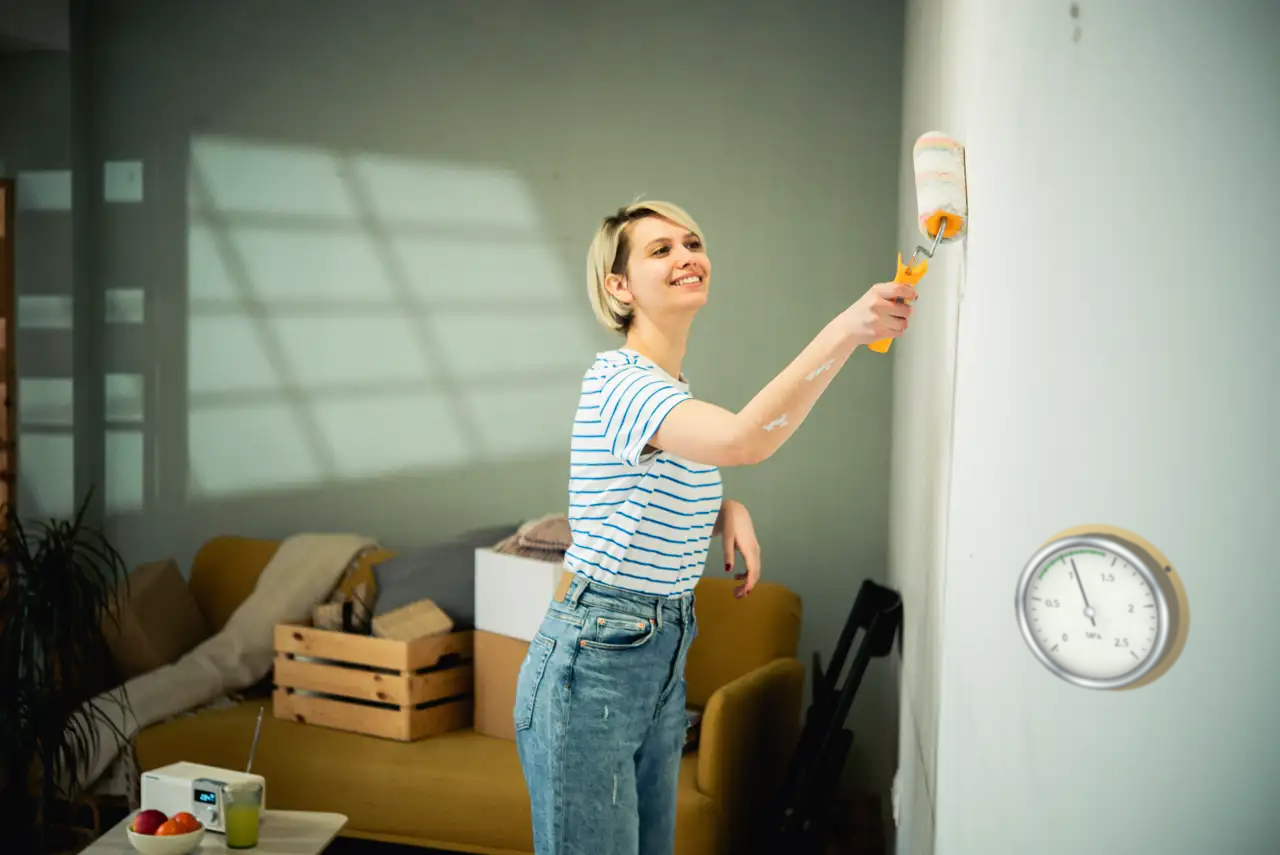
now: 1.1
